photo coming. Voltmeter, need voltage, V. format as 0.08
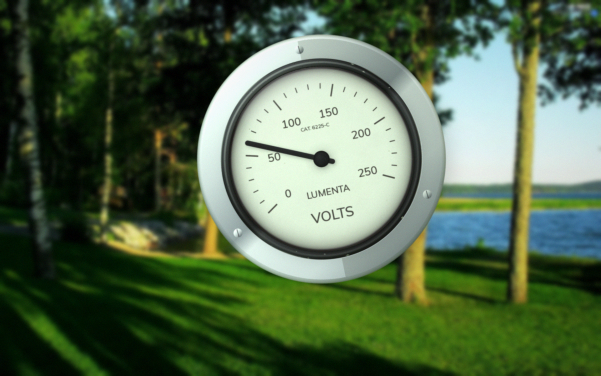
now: 60
